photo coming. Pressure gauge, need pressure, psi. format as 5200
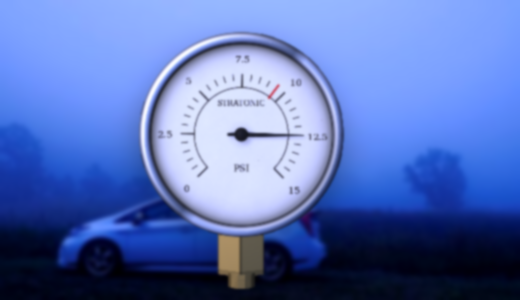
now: 12.5
